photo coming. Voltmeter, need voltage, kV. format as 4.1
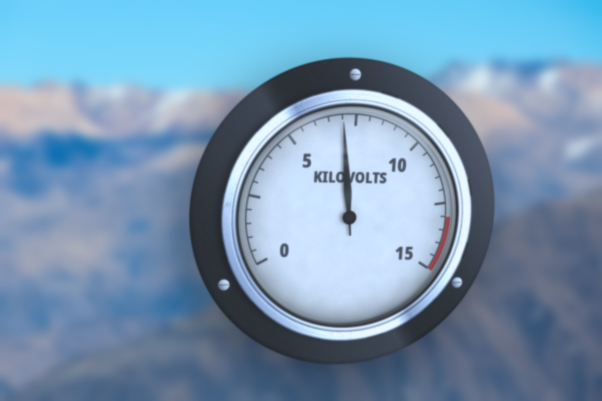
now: 7
